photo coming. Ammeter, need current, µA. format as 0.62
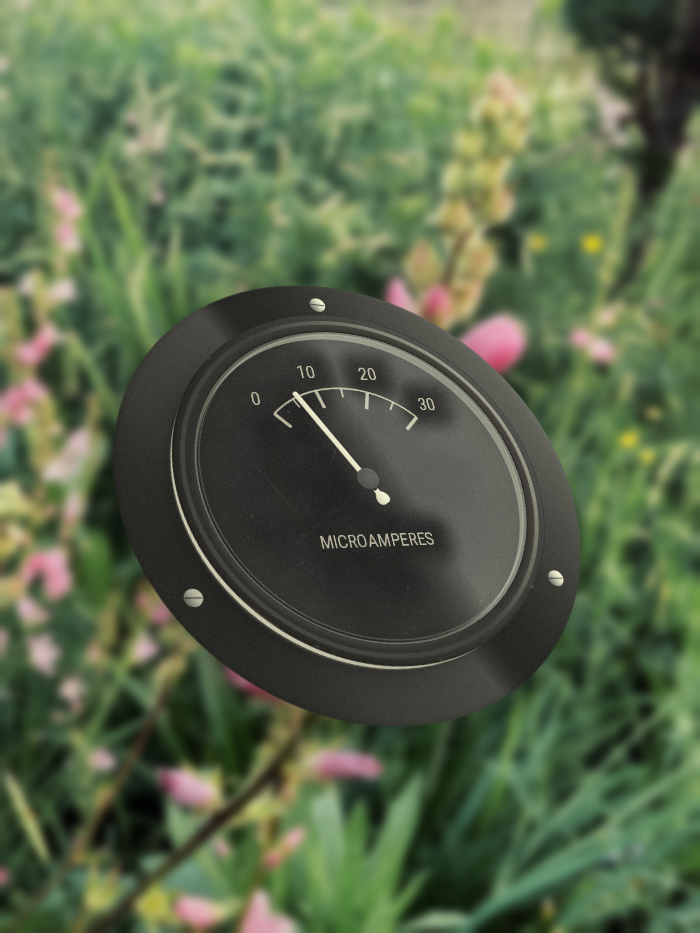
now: 5
